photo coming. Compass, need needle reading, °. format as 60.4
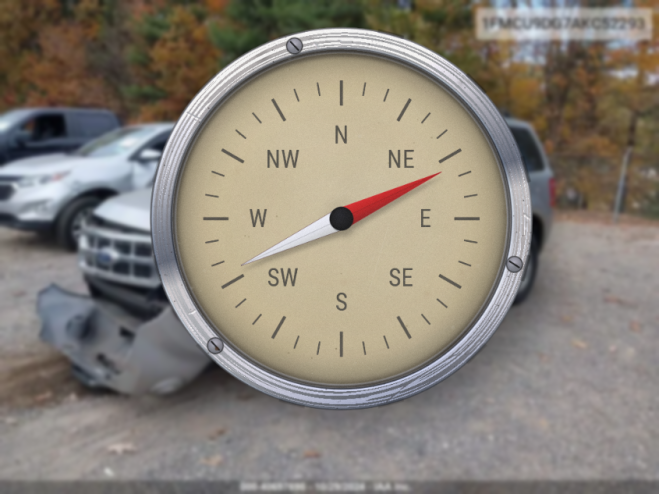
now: 65
